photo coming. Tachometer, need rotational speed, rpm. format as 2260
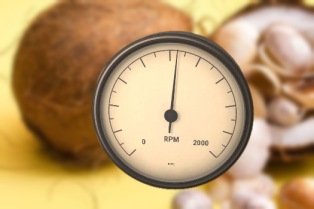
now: 1050
